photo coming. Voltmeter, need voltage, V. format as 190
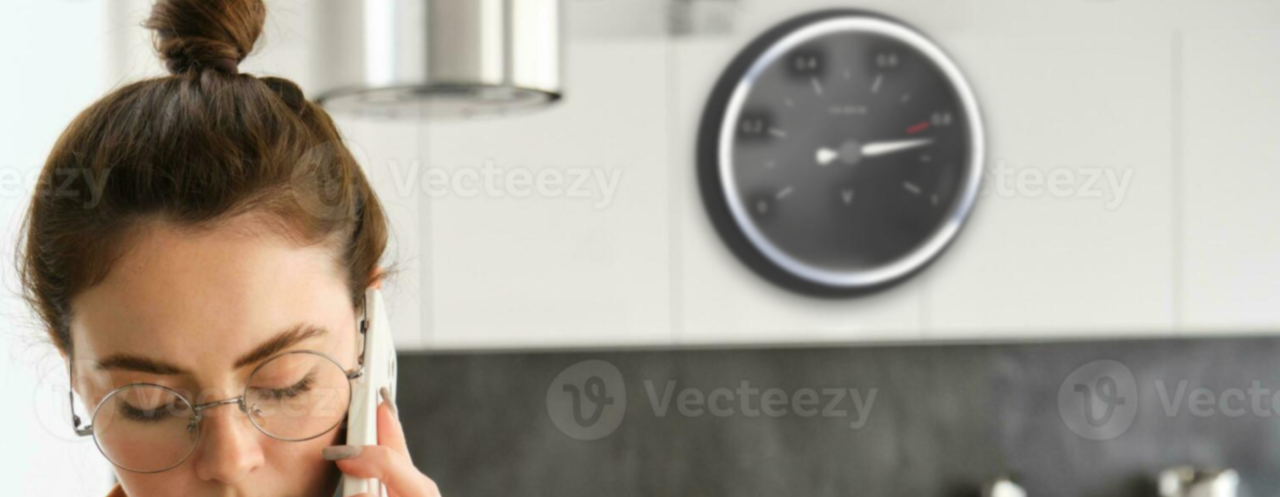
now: 0.85
